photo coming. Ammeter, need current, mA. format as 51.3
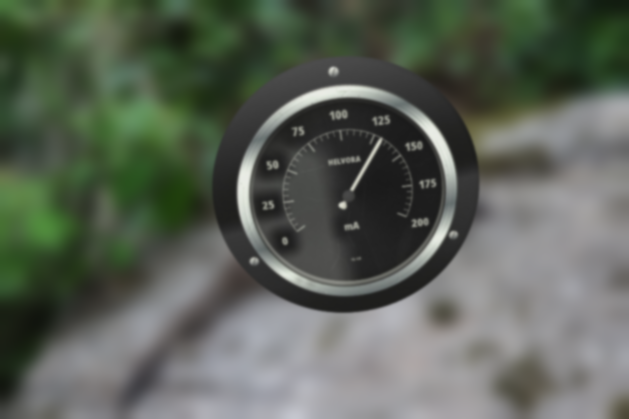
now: 130
